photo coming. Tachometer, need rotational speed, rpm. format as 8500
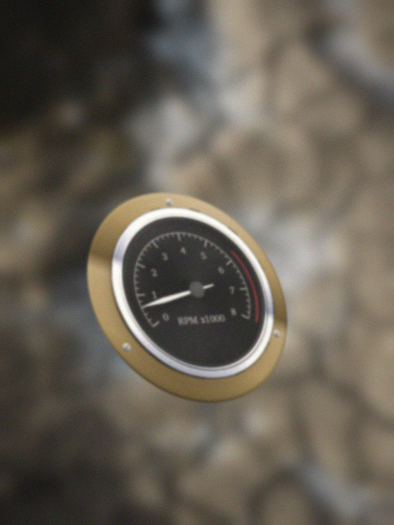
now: 600
